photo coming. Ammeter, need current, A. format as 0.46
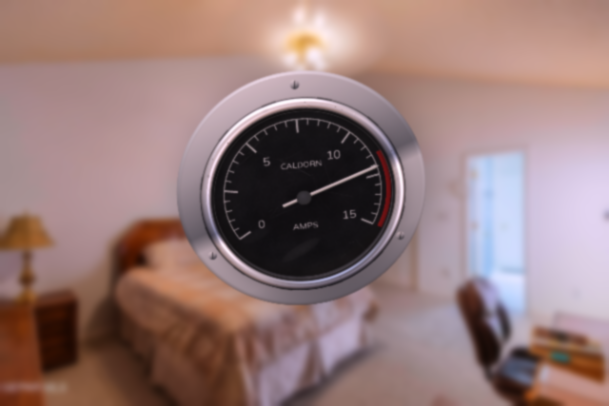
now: 12
